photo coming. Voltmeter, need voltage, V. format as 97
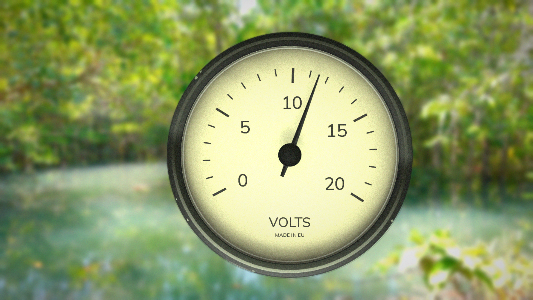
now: 11.5
